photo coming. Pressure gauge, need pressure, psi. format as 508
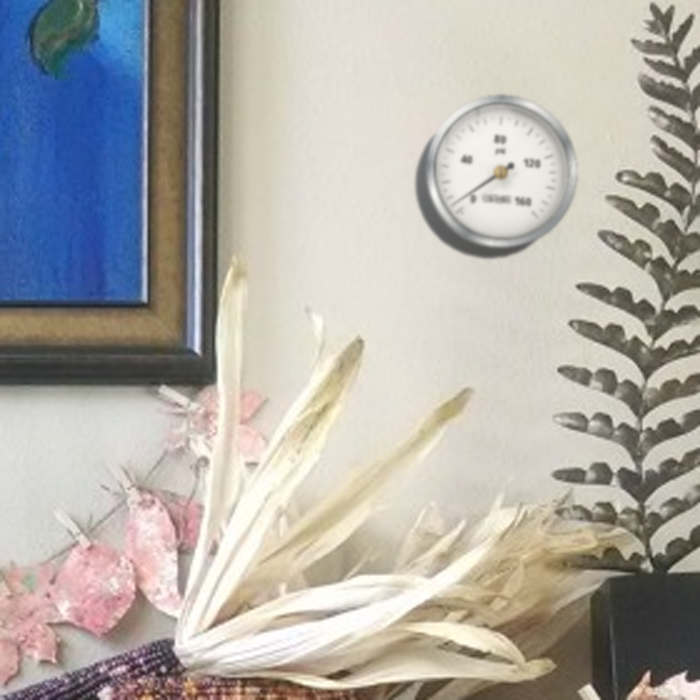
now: 5
